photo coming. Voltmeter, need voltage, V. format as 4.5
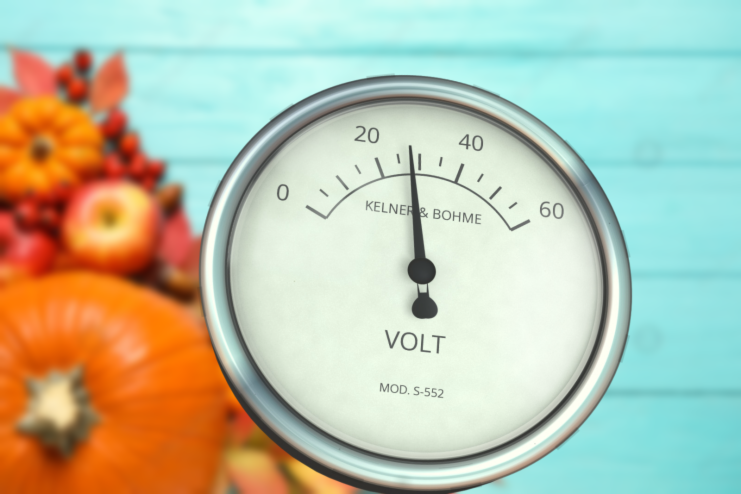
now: 27.5
